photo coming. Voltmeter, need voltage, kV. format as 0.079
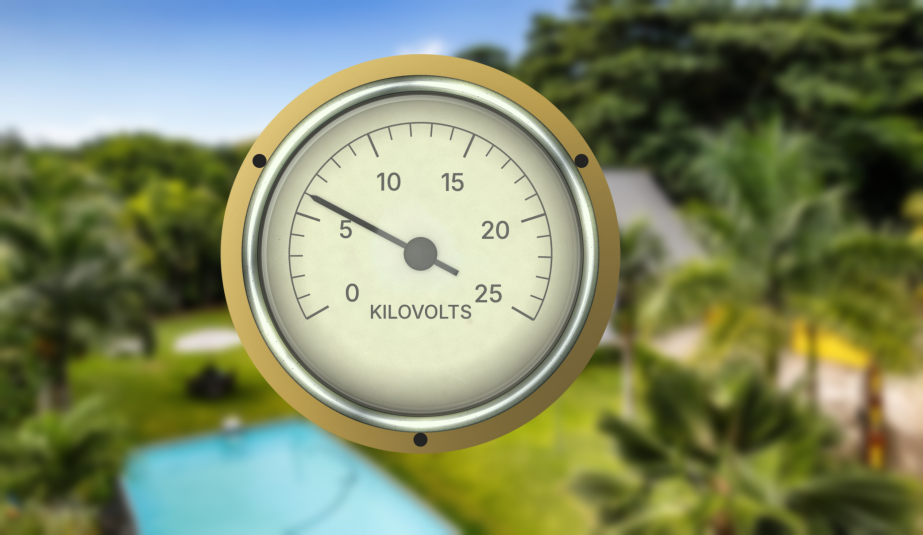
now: 6
